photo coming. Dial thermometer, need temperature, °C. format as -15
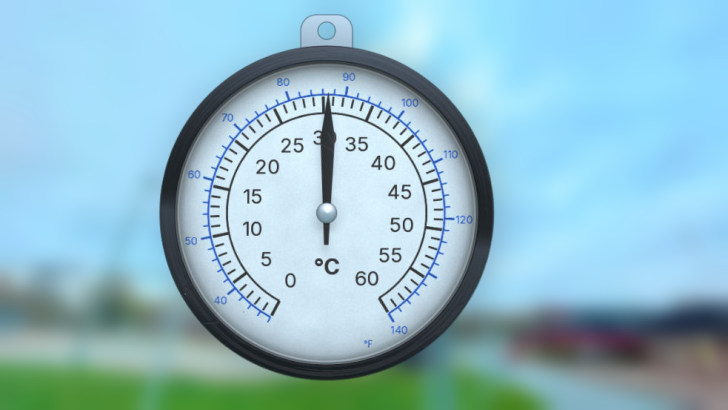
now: 30.5
